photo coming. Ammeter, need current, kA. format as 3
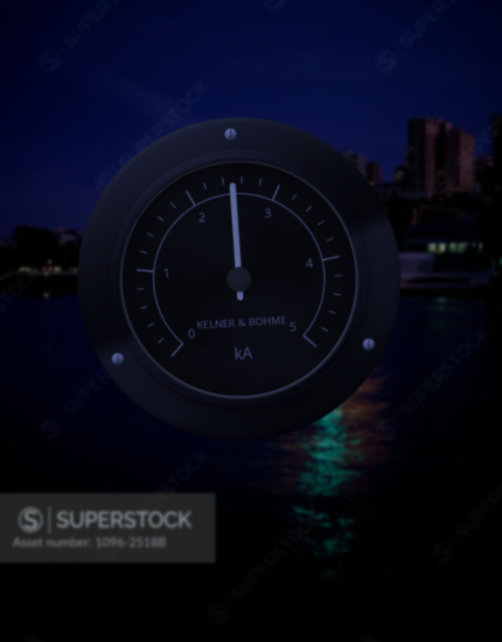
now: 2.5
